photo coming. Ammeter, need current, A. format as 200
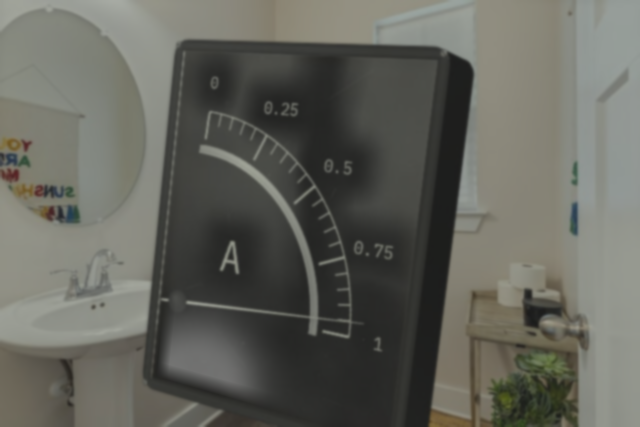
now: 0.95
